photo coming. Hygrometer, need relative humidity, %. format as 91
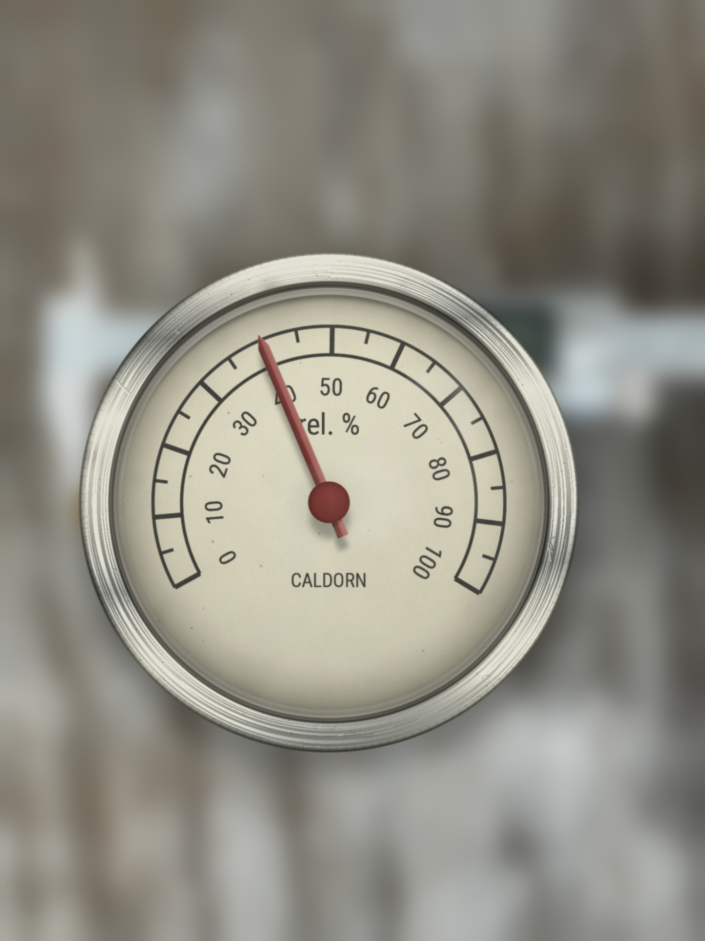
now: 40
